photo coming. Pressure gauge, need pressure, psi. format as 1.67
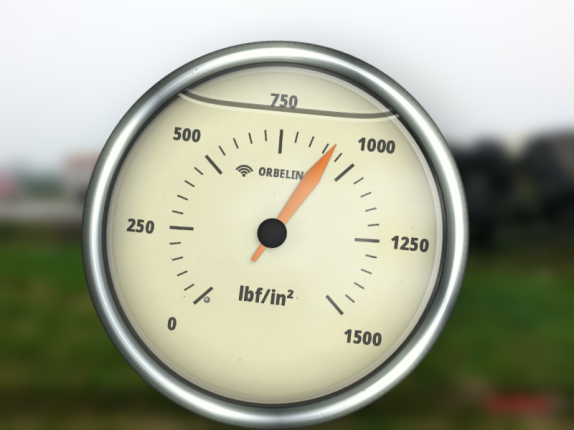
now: 925
